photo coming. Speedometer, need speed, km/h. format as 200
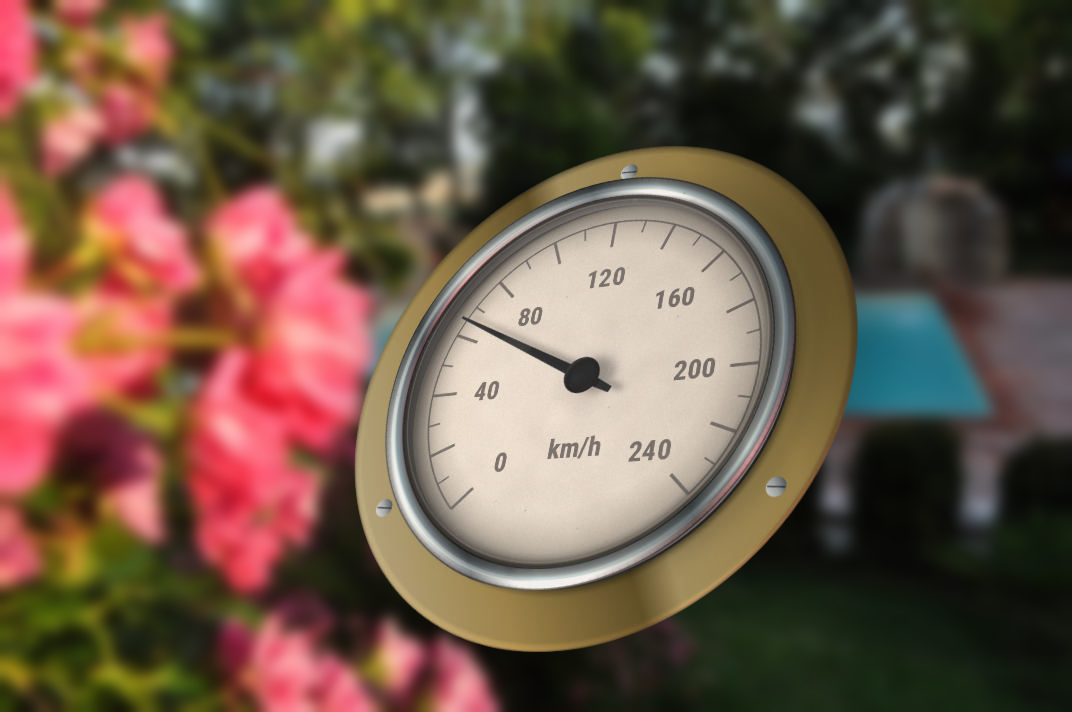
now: 65
